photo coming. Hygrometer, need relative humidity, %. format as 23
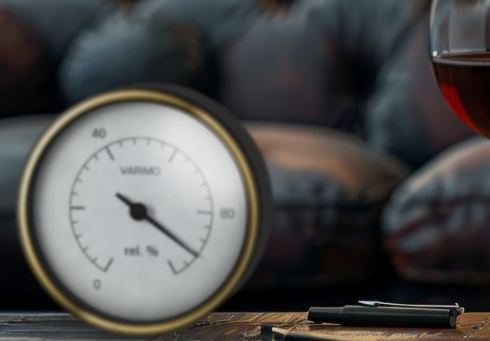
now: 92
